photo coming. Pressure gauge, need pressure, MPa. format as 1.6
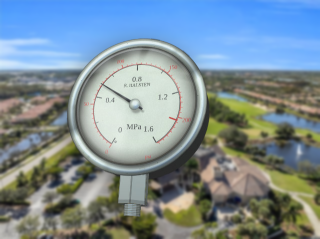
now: 0.5
